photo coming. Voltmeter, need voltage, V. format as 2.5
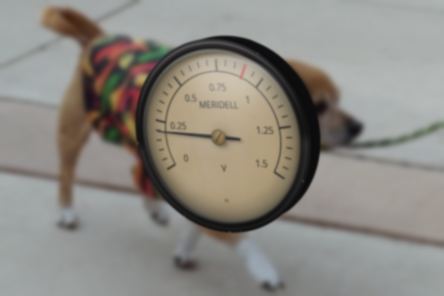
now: 0.2
